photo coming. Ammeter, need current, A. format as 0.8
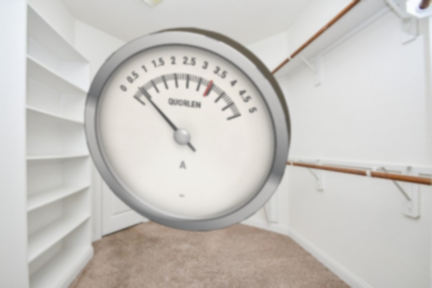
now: 0.5
